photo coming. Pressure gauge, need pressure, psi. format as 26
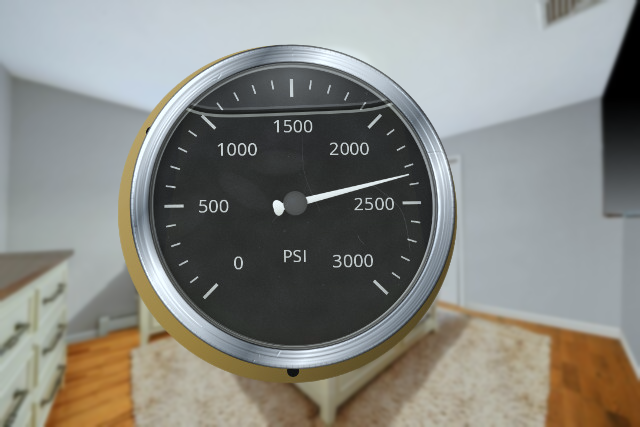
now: 2350
